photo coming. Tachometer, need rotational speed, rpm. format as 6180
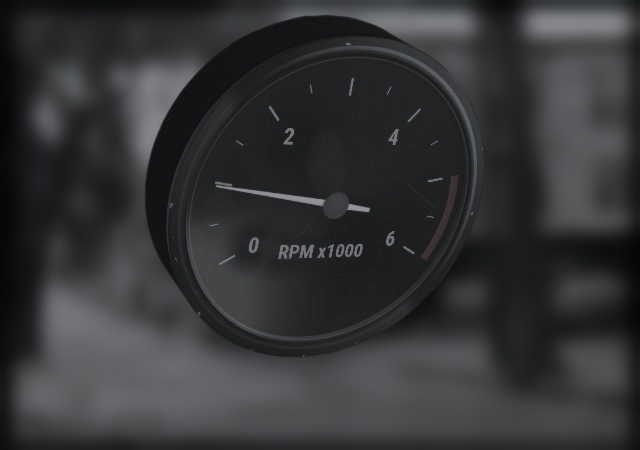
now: 1000
